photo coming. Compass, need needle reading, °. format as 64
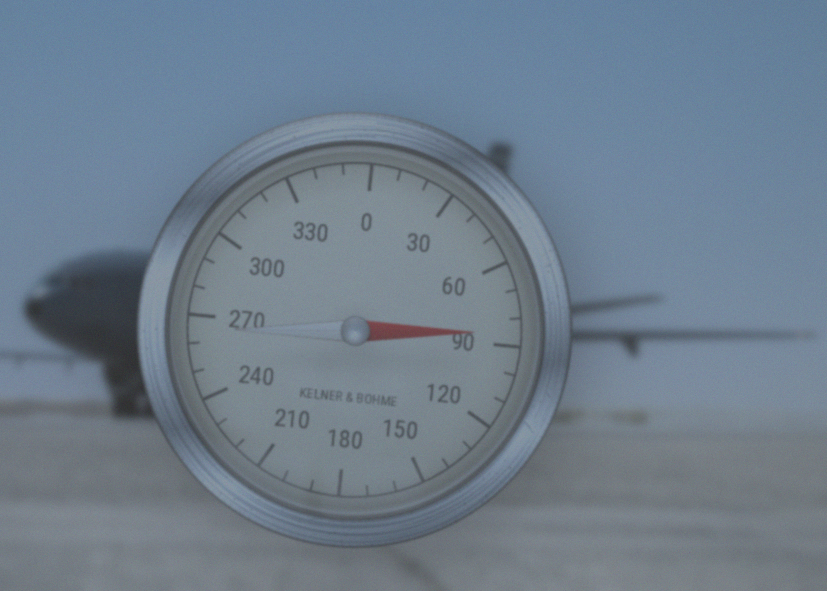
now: 85
